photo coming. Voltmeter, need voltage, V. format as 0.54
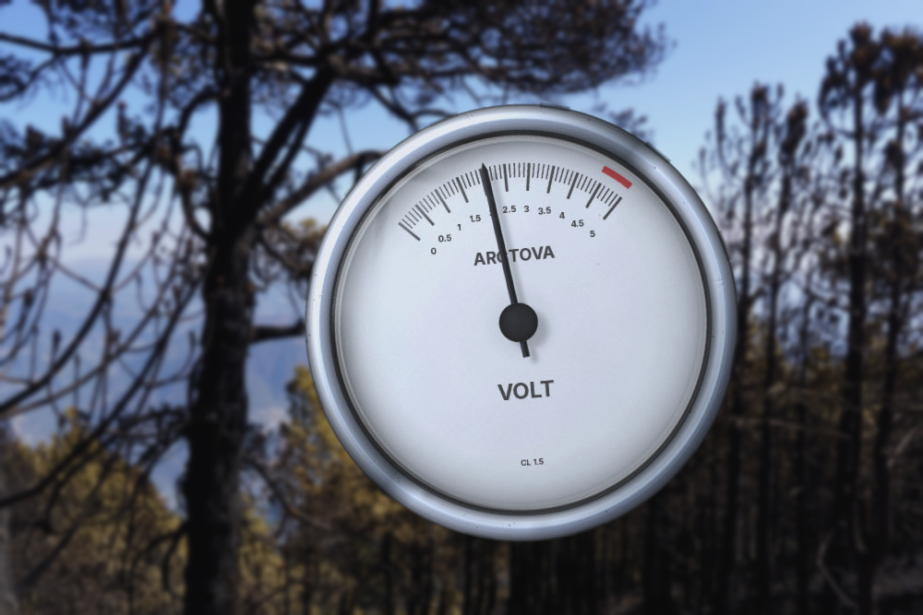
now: 2.1
